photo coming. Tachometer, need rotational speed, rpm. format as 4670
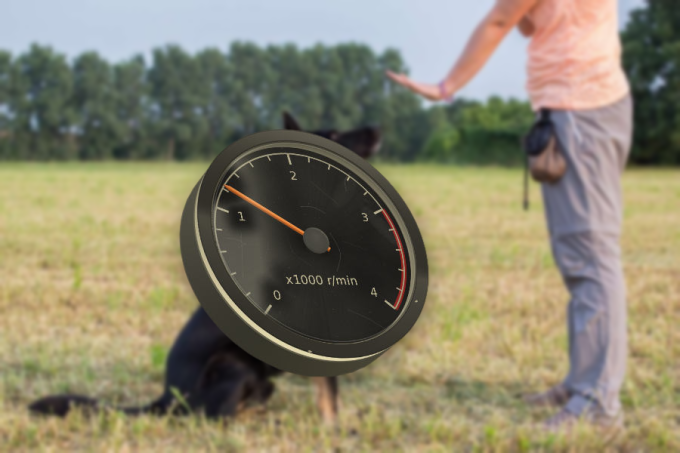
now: 1200
